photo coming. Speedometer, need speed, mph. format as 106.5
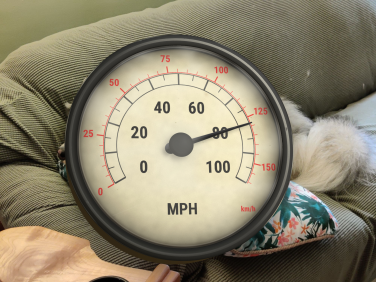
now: 80
